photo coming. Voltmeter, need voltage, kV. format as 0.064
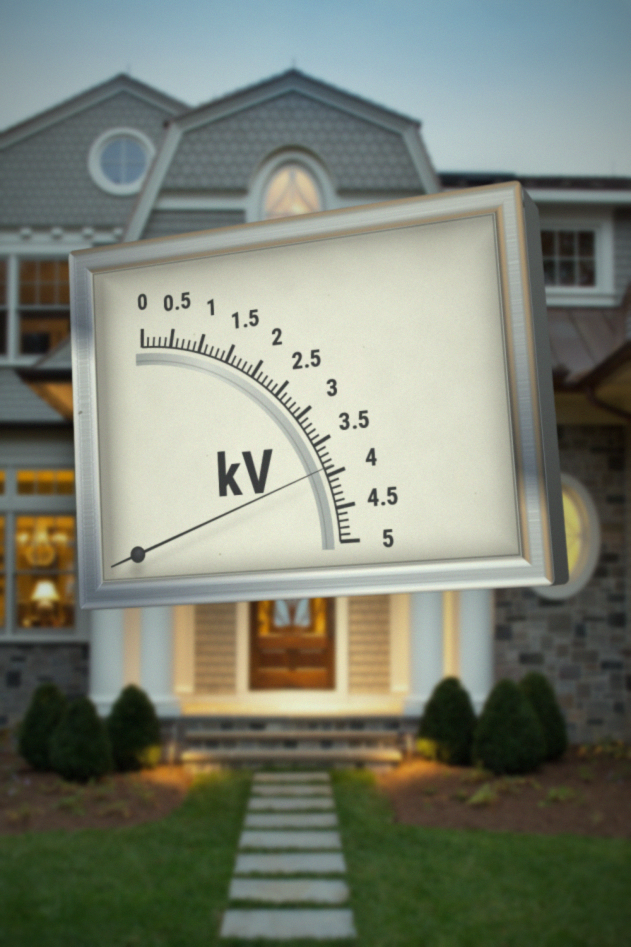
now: 3.9
